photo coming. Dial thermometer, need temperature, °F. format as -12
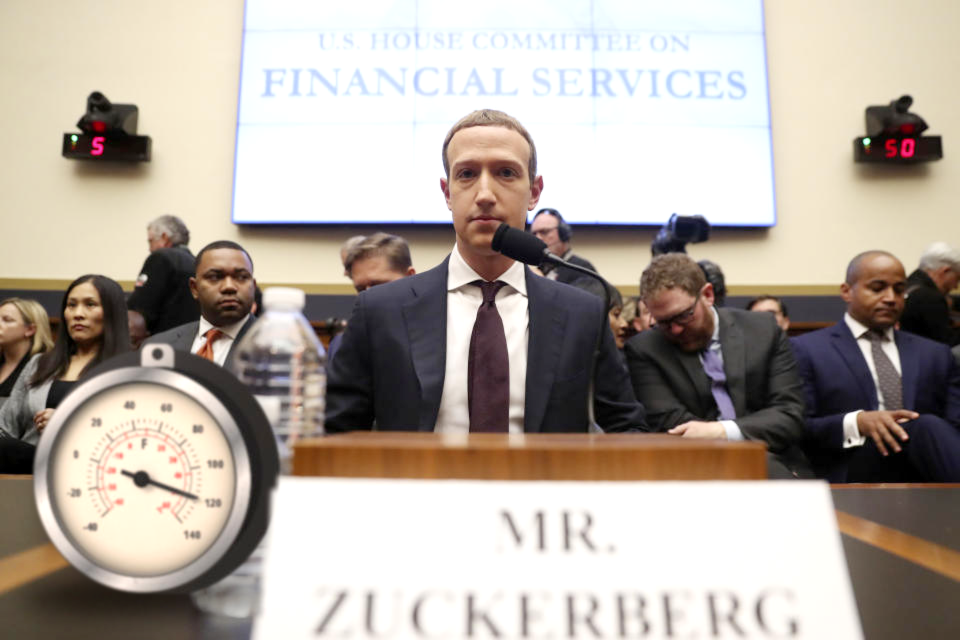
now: 120
